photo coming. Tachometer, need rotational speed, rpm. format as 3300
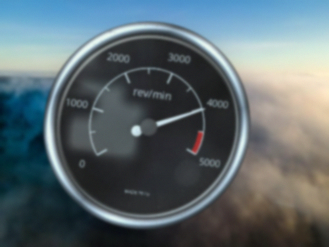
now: 4000
